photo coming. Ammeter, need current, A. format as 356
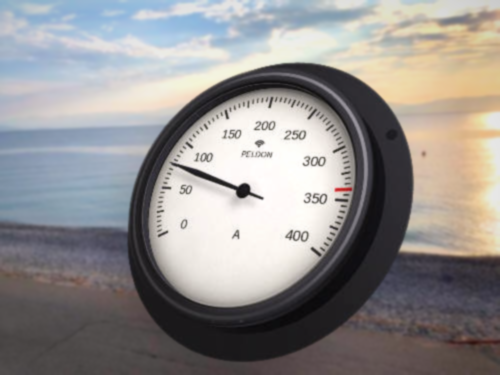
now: 75
